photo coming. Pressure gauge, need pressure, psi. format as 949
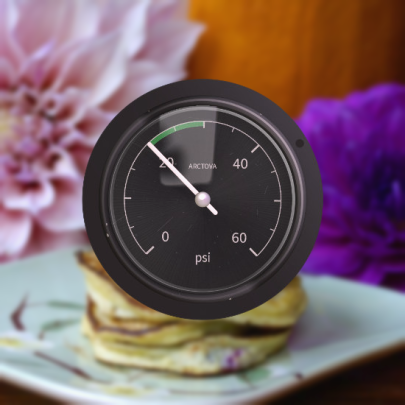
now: 20
